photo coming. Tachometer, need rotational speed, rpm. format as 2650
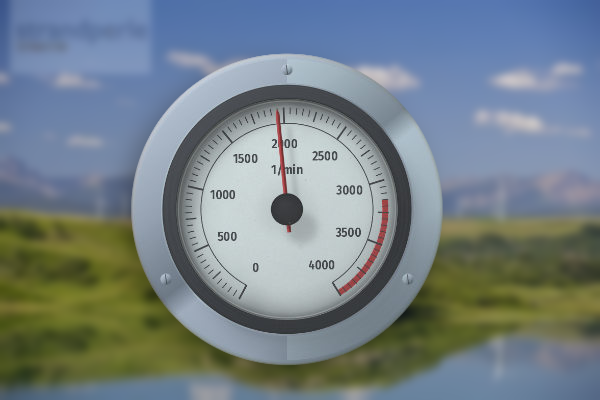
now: 1950
